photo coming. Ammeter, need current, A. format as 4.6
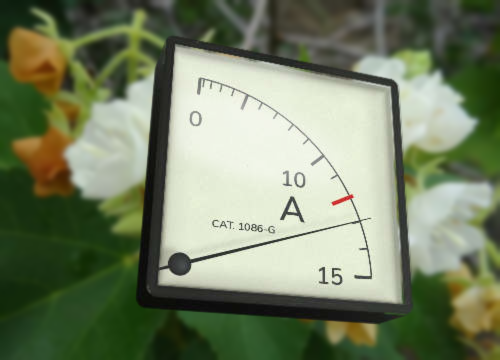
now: 13
